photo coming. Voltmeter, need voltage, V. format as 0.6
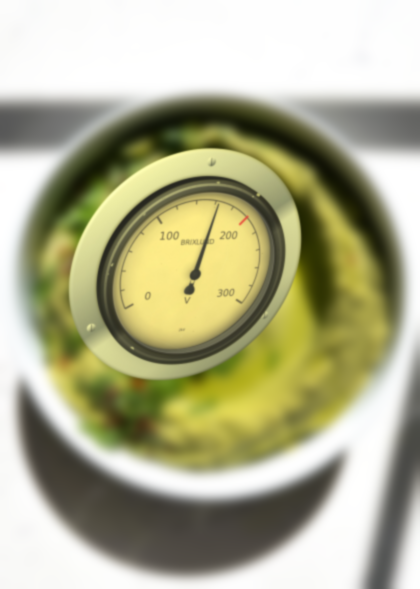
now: 160
